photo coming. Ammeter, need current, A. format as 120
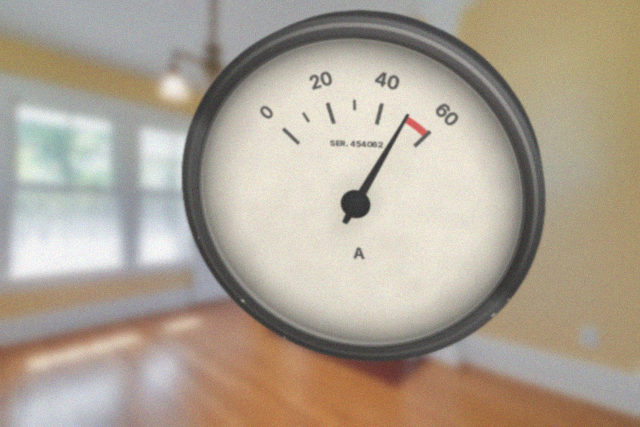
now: 50
